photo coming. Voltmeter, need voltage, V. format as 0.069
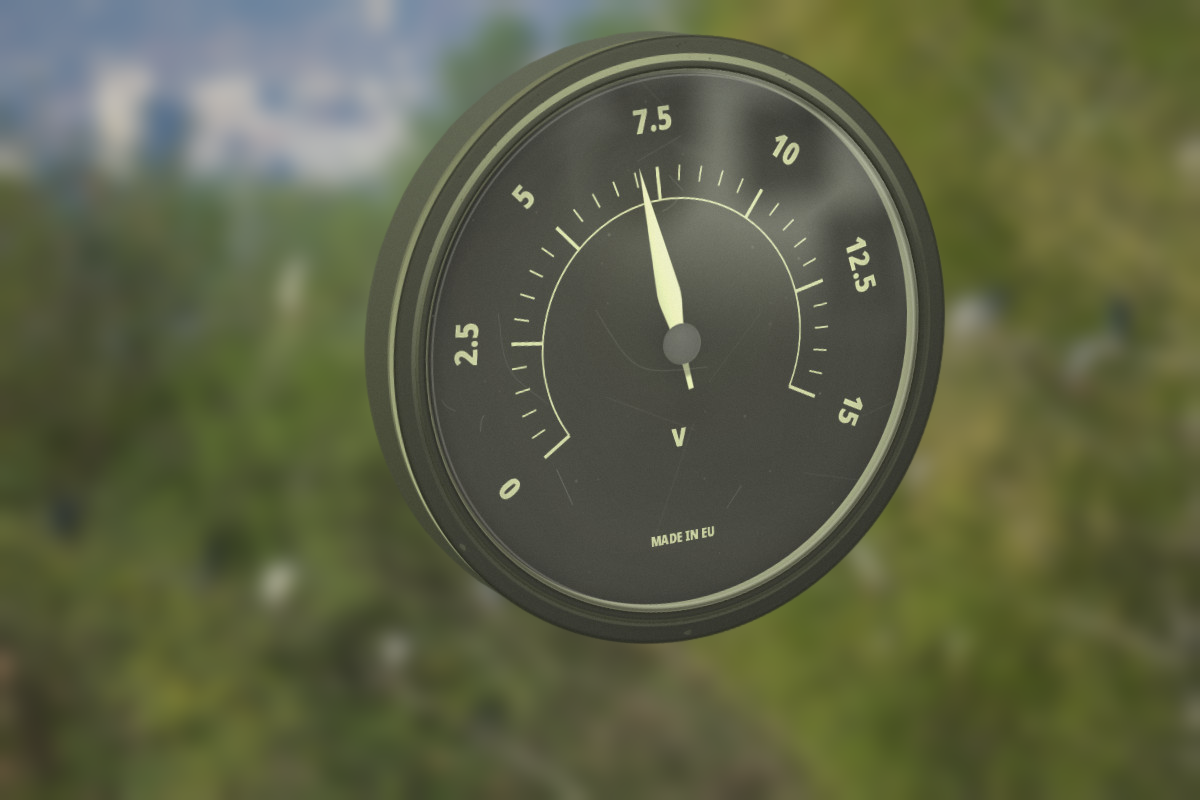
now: 7
